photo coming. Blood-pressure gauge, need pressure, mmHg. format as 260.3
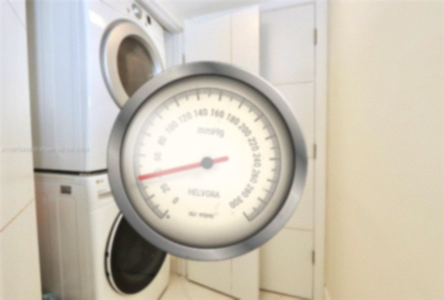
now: 40
